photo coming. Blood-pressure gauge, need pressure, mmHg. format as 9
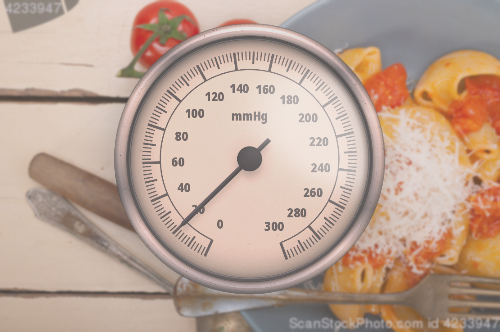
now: 20
